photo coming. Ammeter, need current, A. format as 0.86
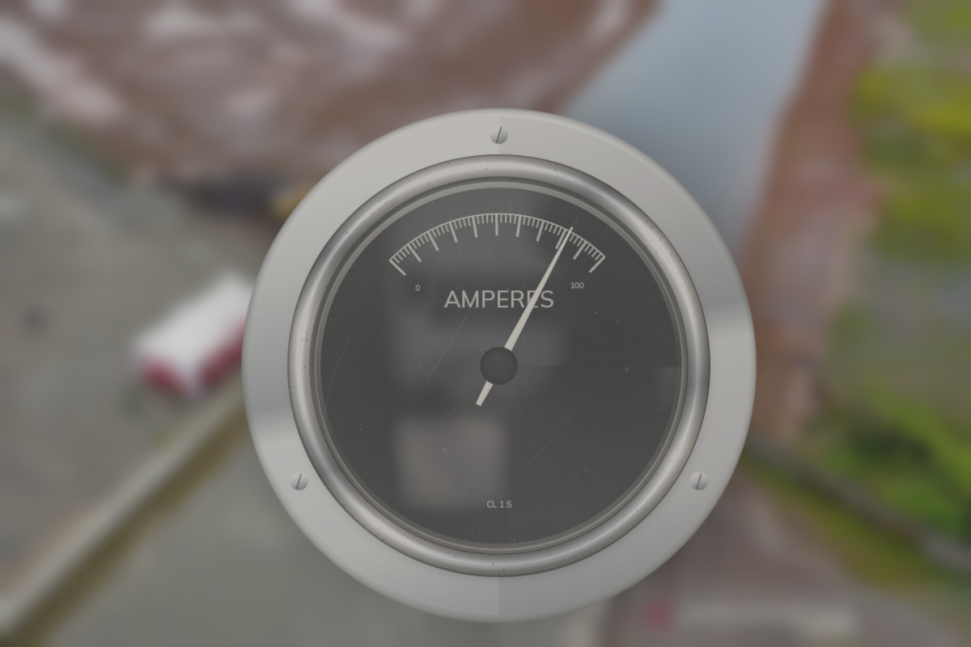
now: 82
